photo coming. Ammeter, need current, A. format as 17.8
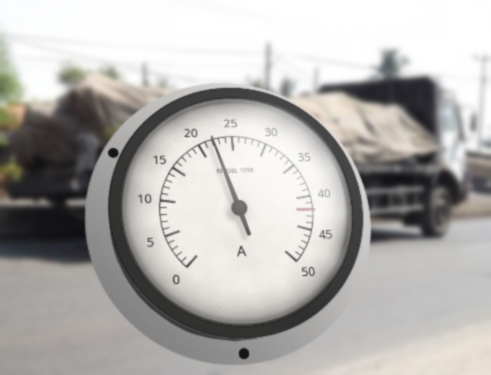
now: 22
